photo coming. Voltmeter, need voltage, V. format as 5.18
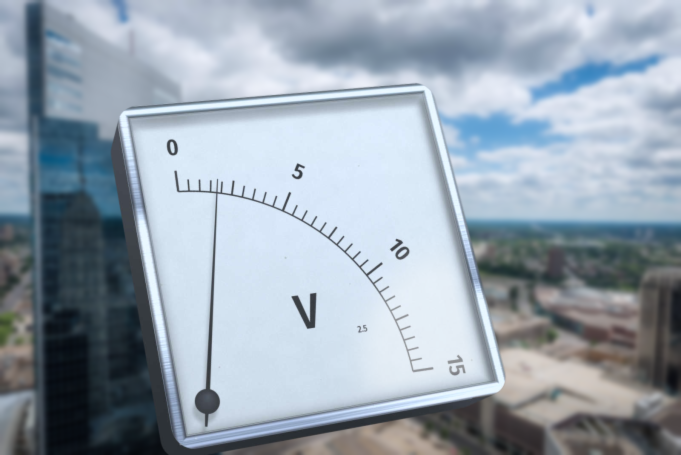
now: 1.75
